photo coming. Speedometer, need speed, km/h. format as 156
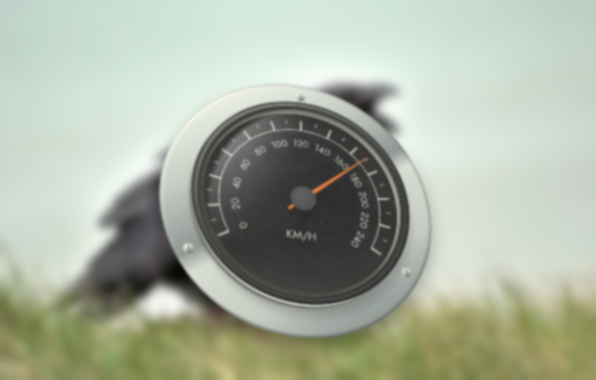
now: 170
